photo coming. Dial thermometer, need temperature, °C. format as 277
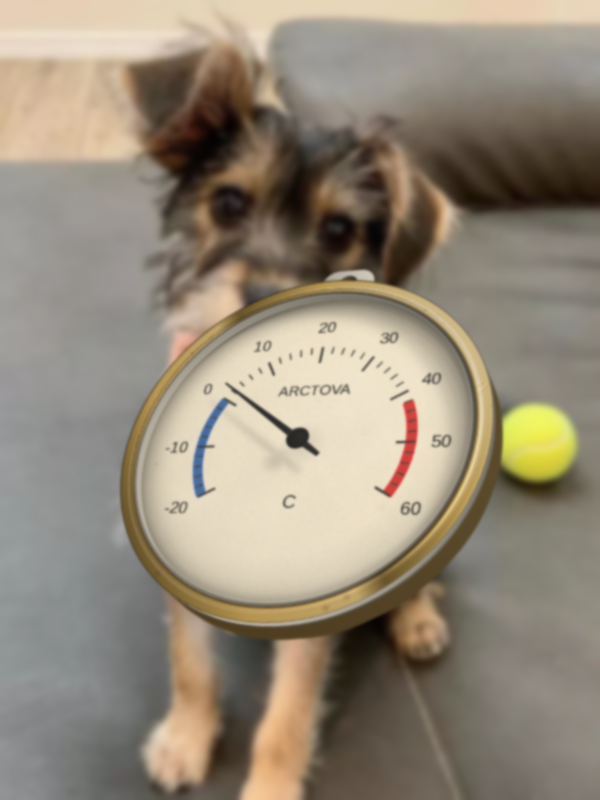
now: 2
